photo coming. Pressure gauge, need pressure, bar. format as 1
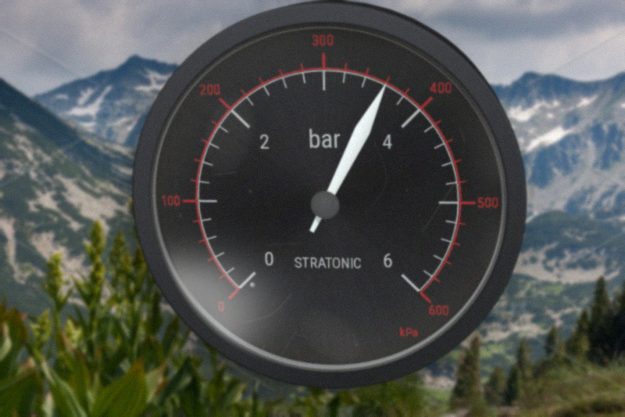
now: 3.6
